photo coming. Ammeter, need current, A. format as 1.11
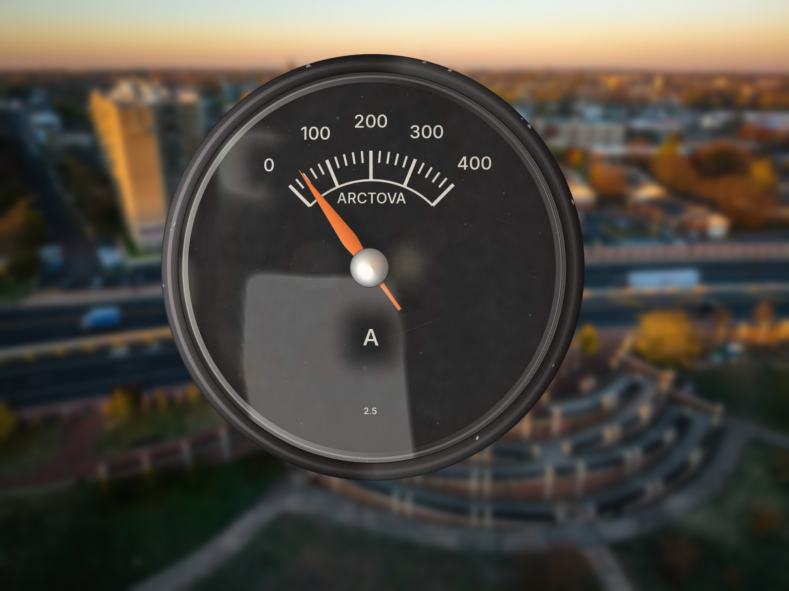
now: 40
